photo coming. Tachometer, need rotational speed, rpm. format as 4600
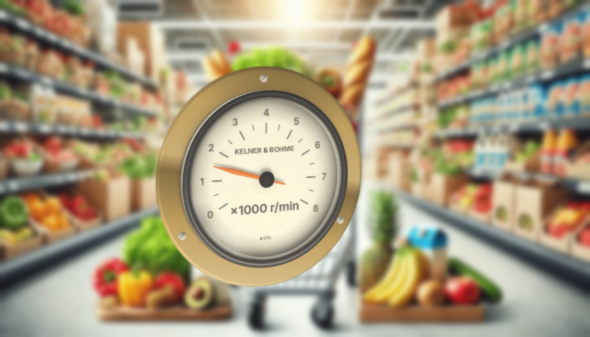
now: 1500
